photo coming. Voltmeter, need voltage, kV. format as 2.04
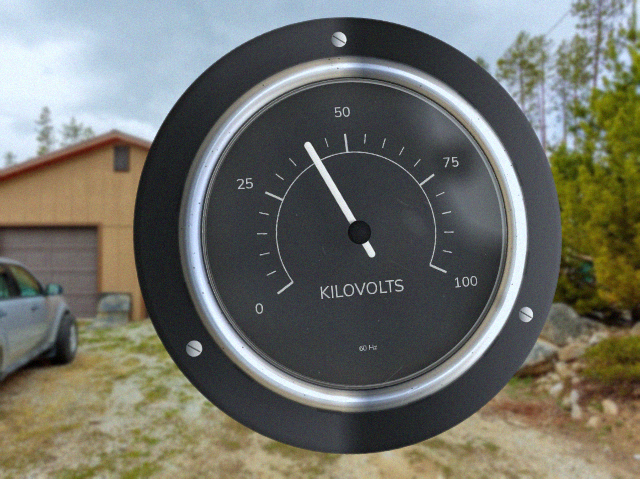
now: 40
